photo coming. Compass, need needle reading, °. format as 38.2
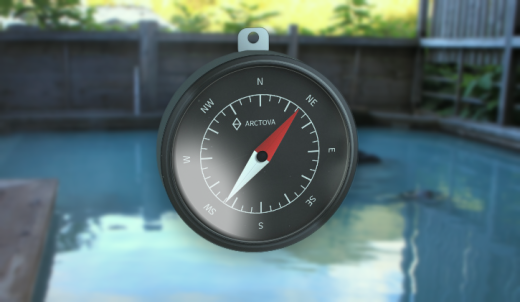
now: 40
